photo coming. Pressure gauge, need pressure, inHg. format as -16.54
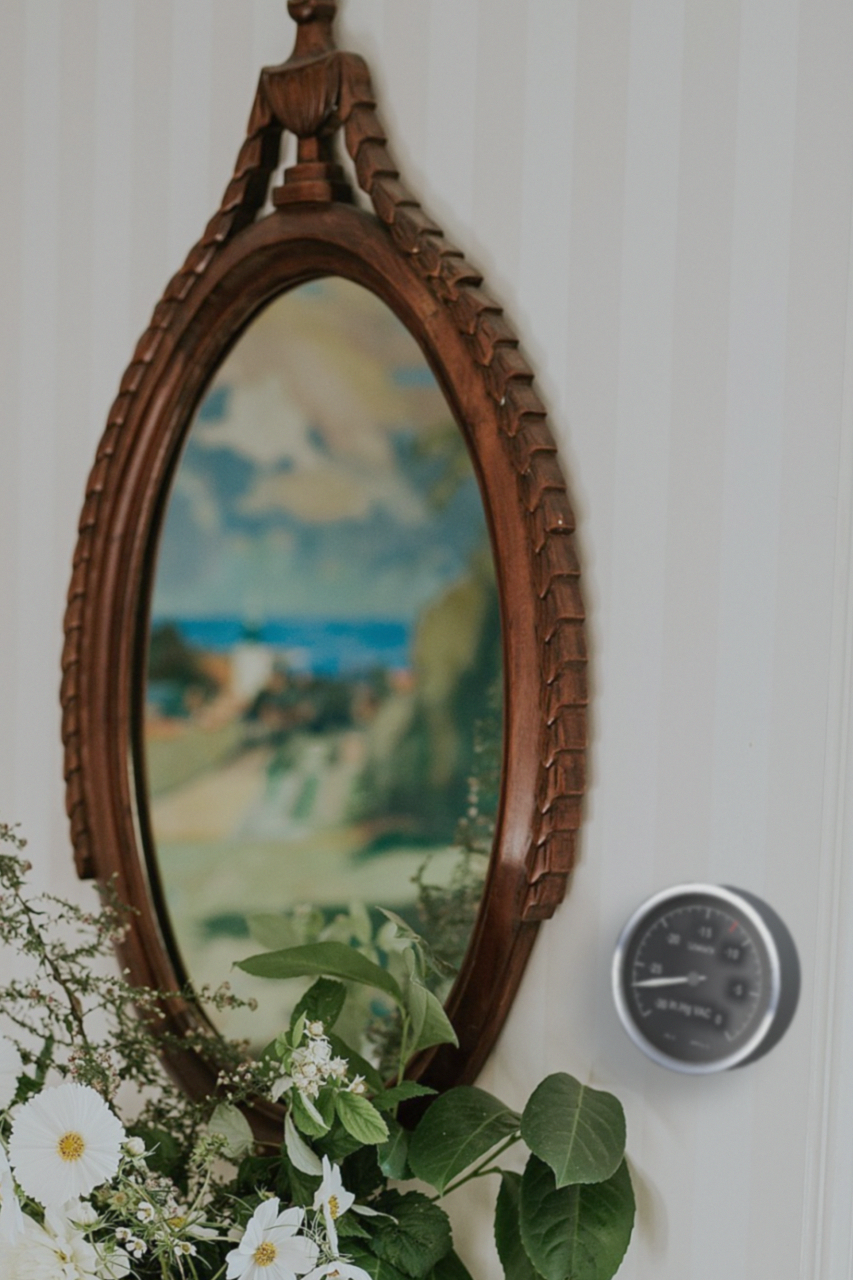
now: -27
